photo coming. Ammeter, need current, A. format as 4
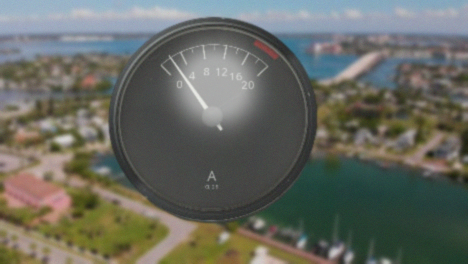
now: 2
